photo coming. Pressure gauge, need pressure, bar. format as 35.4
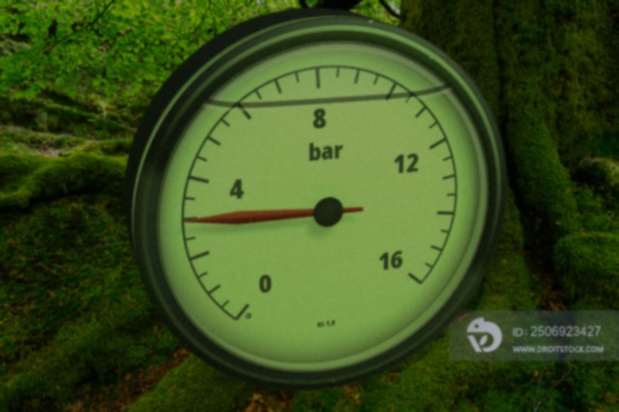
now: 3
